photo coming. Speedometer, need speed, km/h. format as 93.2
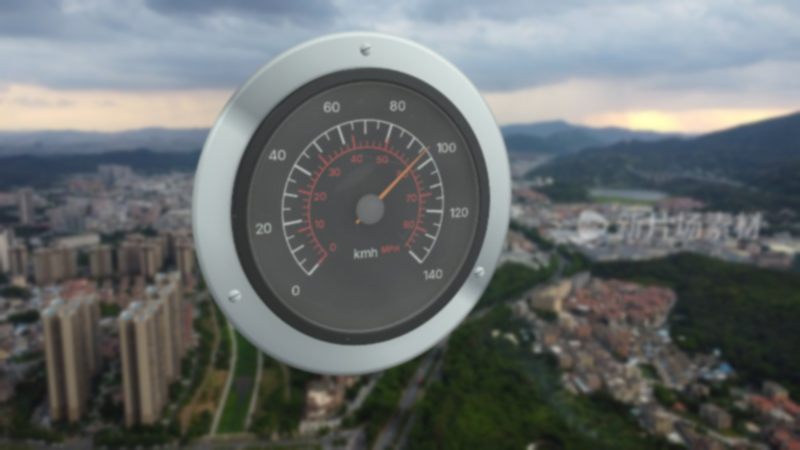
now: 95
